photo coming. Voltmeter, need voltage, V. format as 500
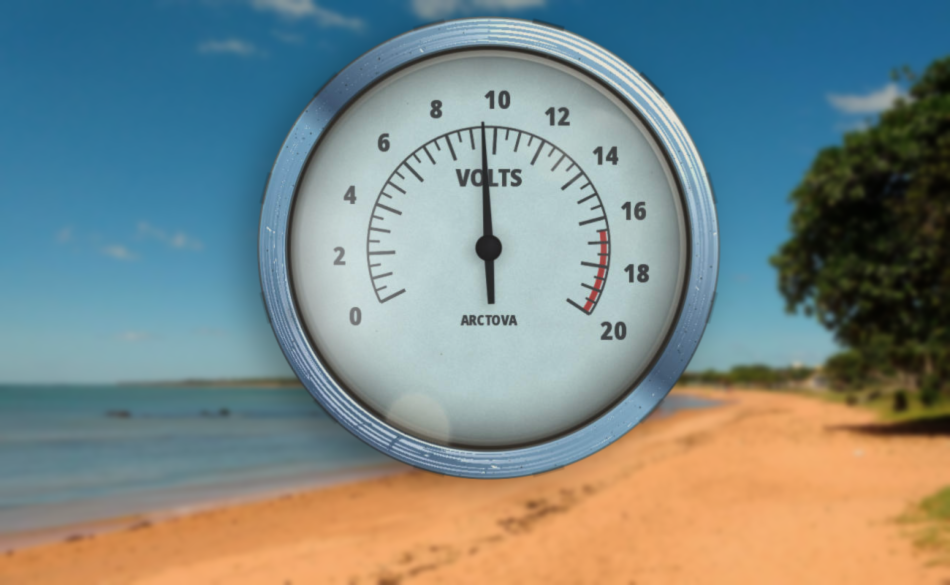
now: 9.5
